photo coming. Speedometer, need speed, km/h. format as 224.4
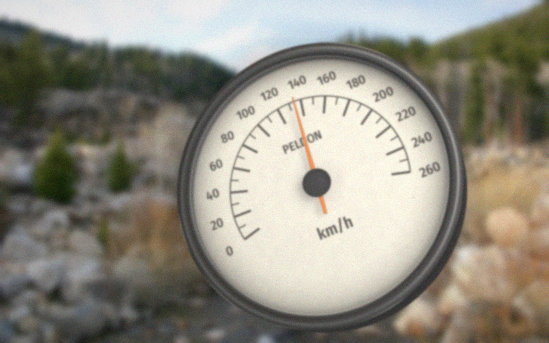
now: 135
